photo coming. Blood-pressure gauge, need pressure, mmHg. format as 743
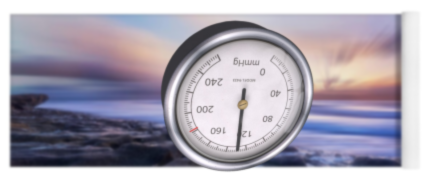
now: 130
